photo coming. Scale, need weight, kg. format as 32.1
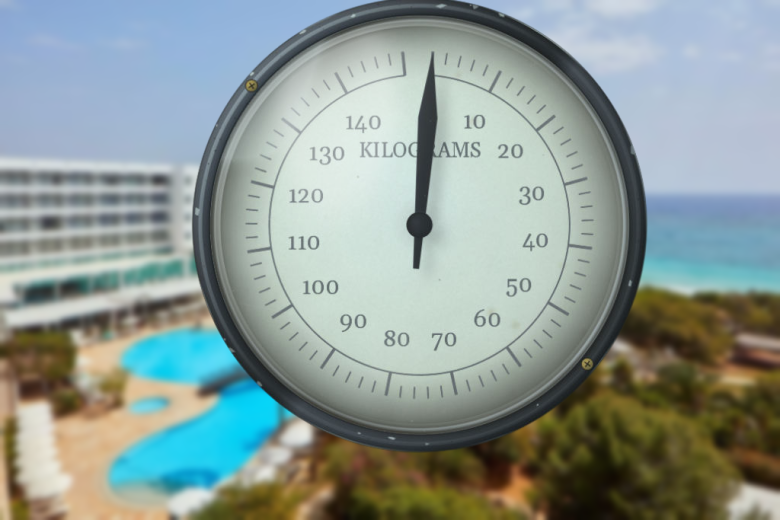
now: 0
